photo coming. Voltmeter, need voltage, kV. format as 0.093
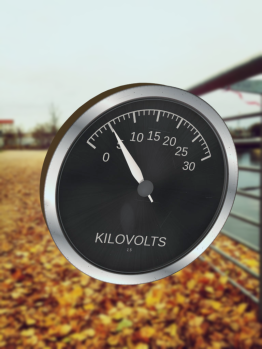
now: 5
